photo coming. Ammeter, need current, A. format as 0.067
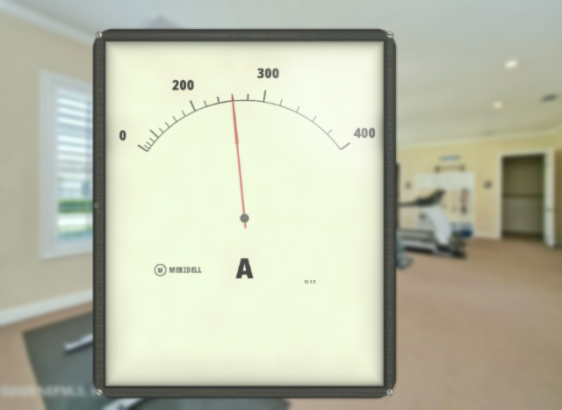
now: 260
